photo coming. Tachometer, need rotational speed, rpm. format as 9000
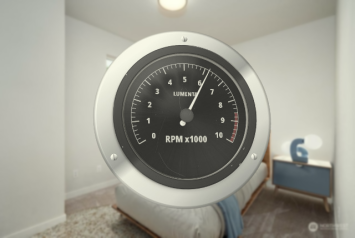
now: 6200
